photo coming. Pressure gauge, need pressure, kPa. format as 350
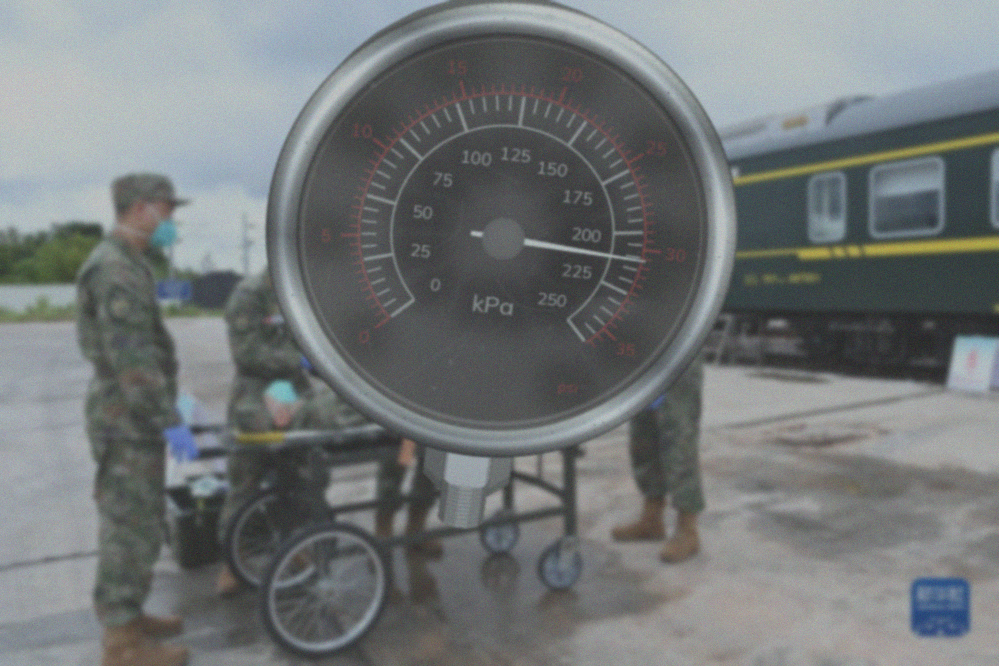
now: 210
